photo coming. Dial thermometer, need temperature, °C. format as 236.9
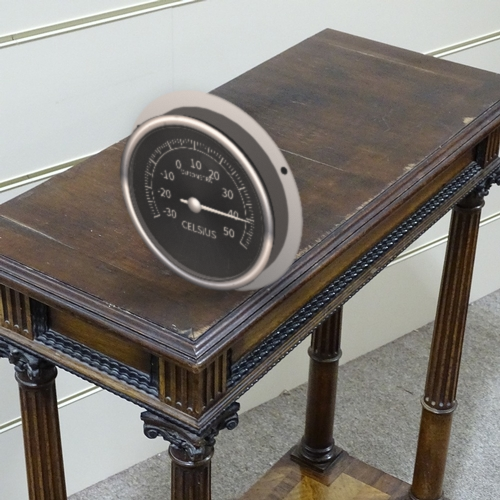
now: 40
